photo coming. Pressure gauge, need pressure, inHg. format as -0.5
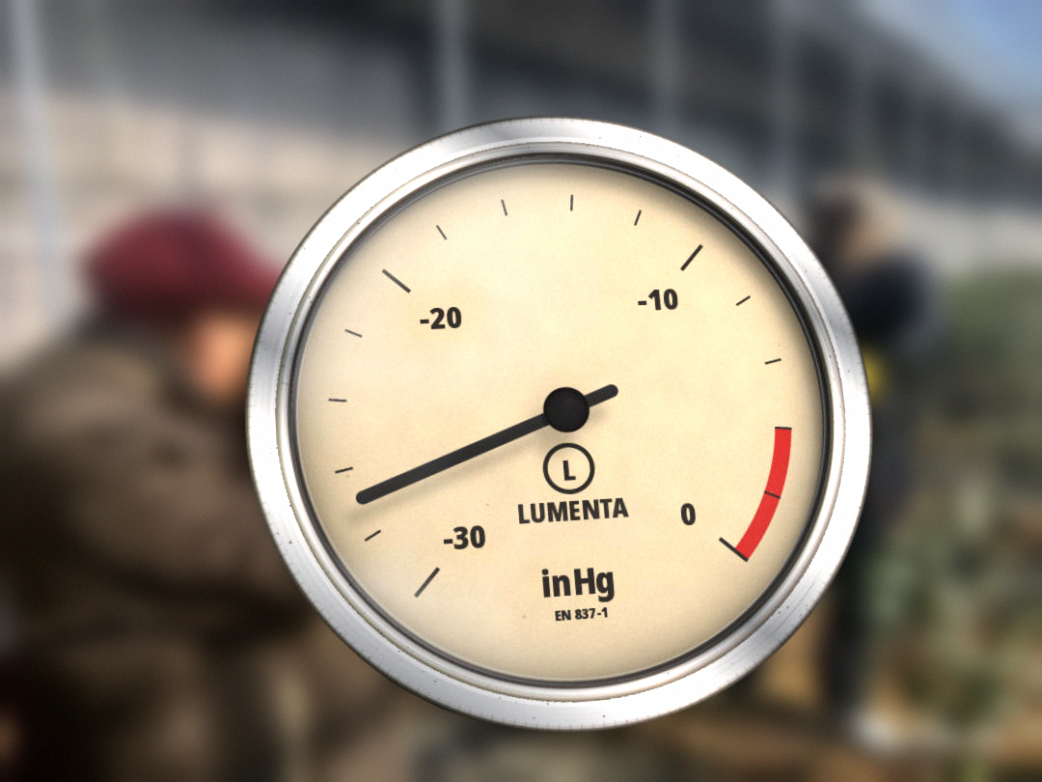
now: -27
